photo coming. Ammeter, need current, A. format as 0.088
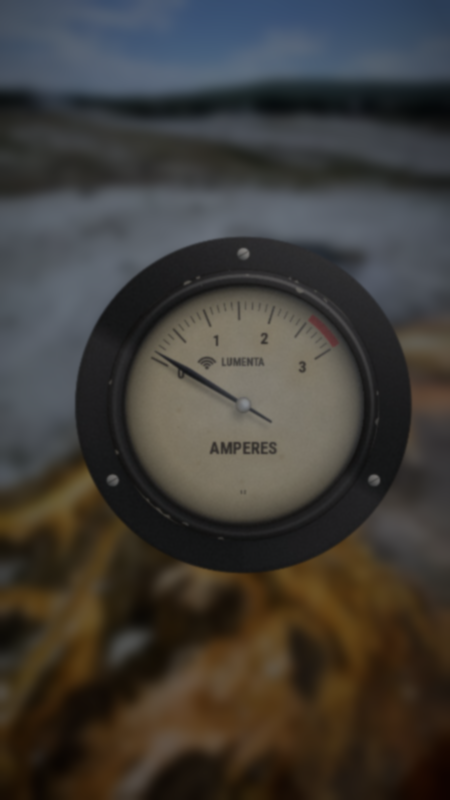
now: 0.1
